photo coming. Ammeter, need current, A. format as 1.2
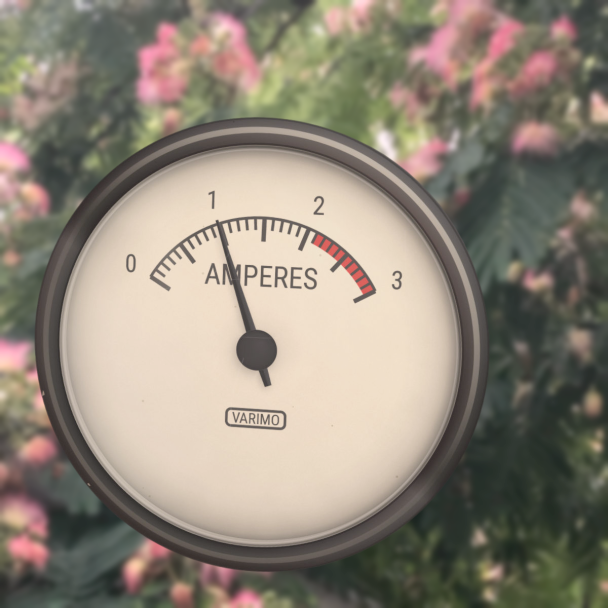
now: 1
